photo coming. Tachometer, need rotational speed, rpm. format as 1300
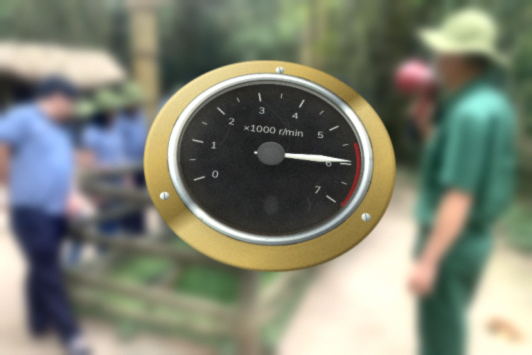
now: 6000
